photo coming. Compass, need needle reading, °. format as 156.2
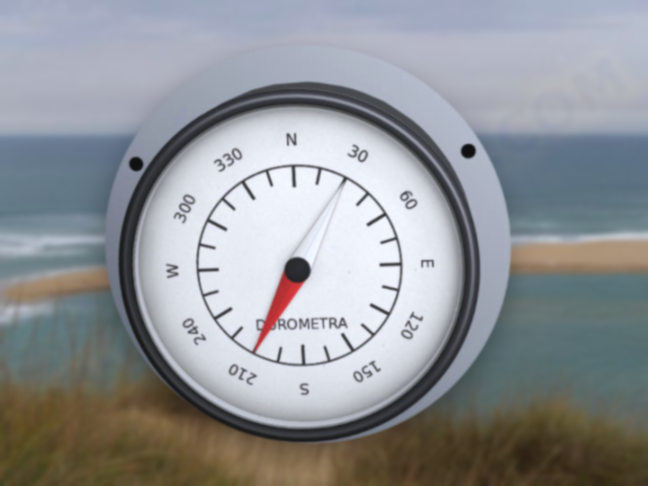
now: 210
